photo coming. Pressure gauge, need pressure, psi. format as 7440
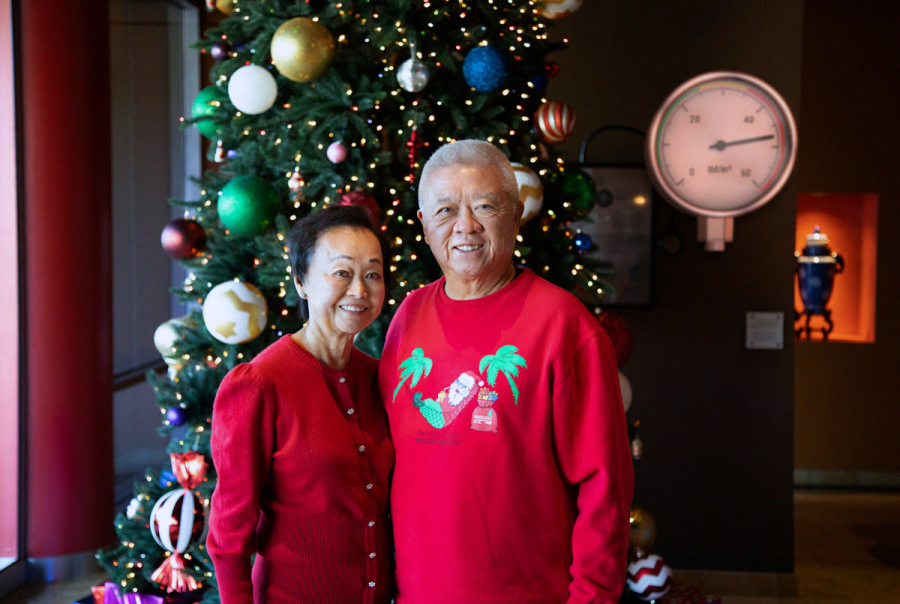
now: 47.5
